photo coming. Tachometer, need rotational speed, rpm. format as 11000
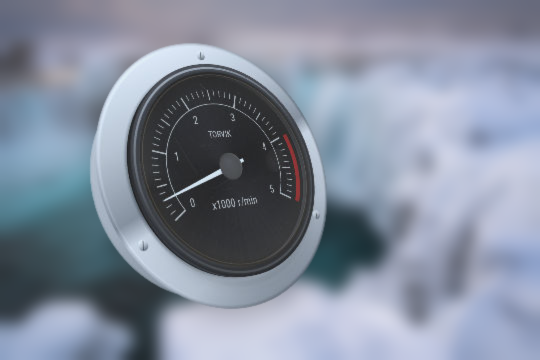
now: 300
